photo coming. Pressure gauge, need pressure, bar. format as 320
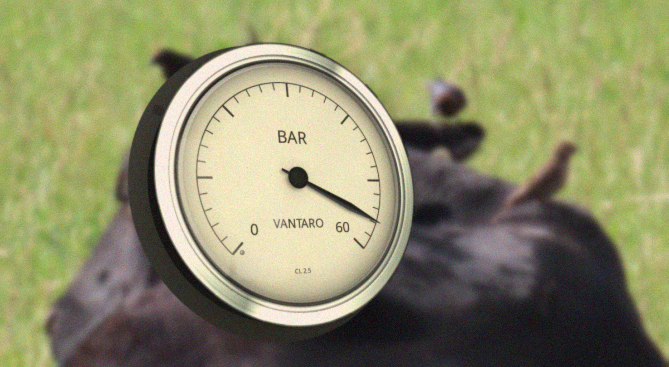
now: 56
